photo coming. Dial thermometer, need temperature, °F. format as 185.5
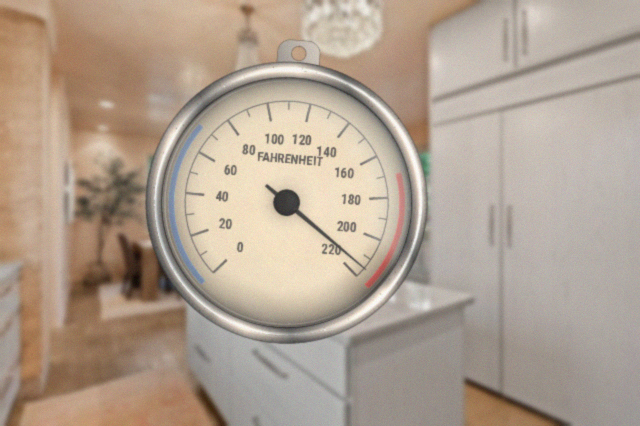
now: 215
